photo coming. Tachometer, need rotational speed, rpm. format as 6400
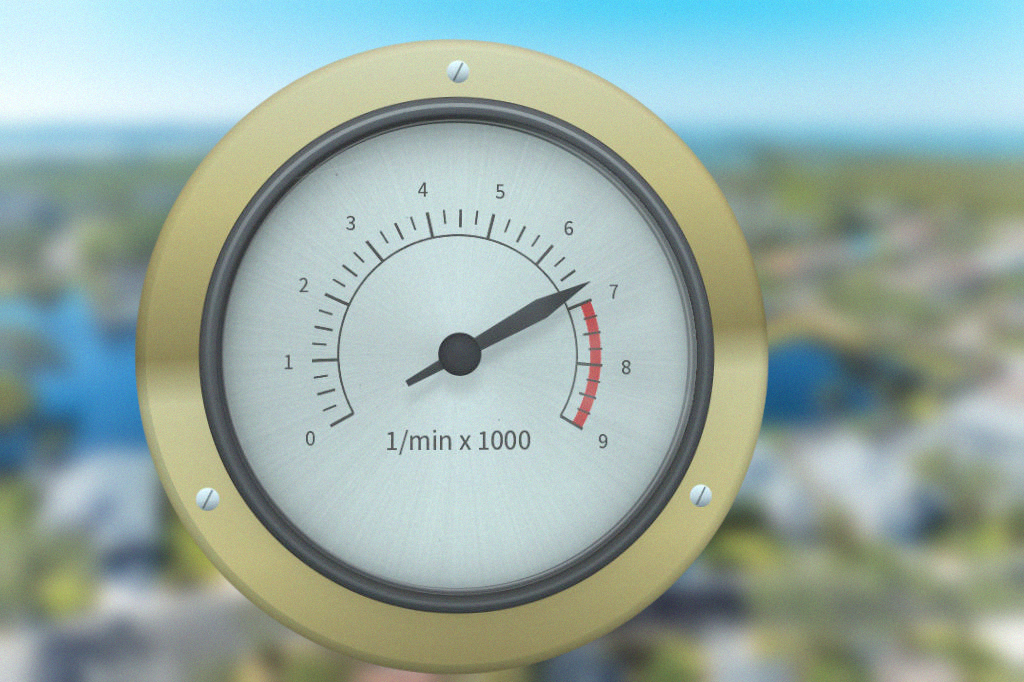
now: 6750
